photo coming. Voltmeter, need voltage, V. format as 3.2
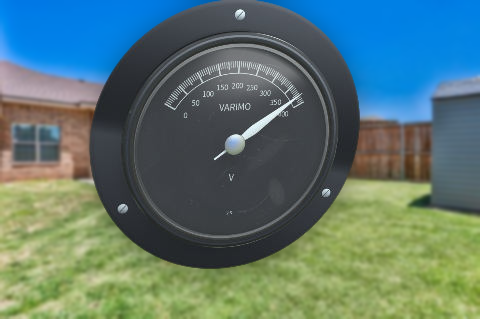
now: 375
